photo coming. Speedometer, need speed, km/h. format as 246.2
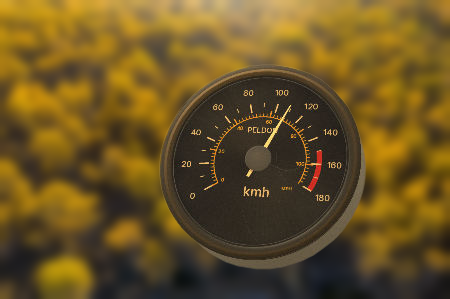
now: 110
